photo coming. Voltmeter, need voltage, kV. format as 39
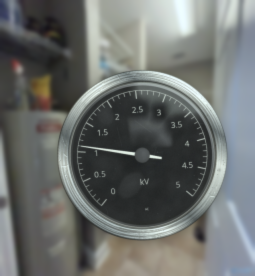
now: 1.1
